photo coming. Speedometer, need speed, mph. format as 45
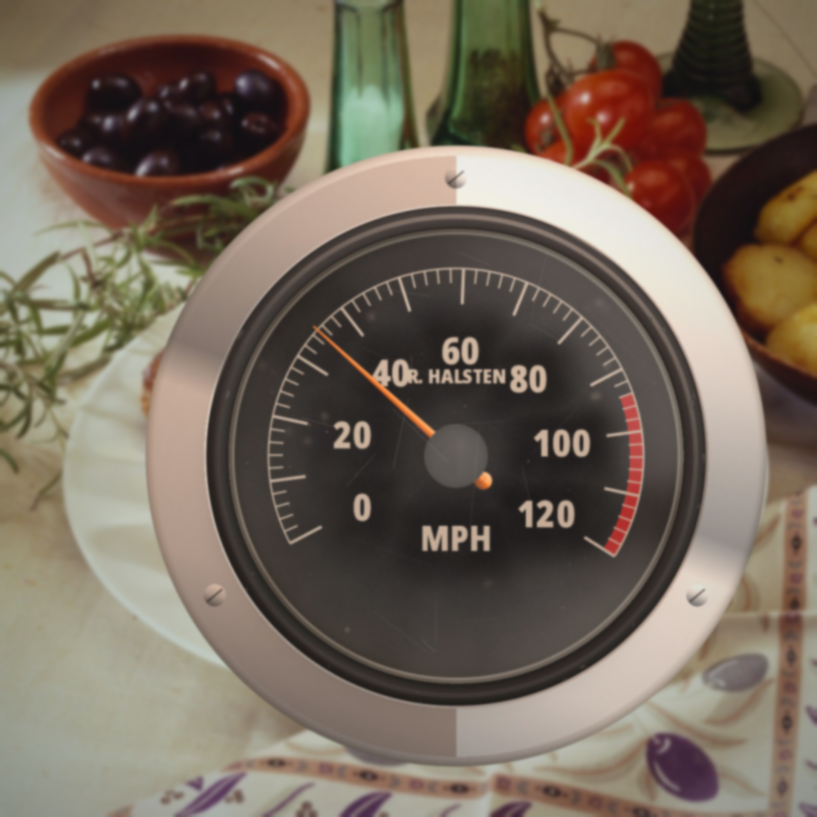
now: 35
